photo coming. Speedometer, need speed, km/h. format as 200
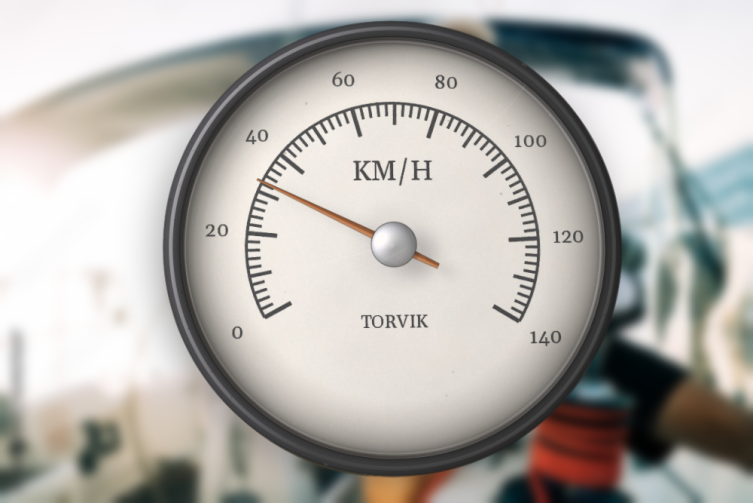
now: 32
